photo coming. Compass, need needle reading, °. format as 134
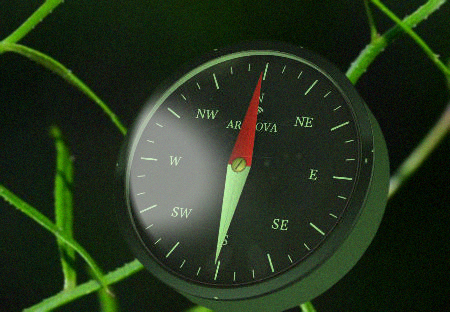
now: 0
